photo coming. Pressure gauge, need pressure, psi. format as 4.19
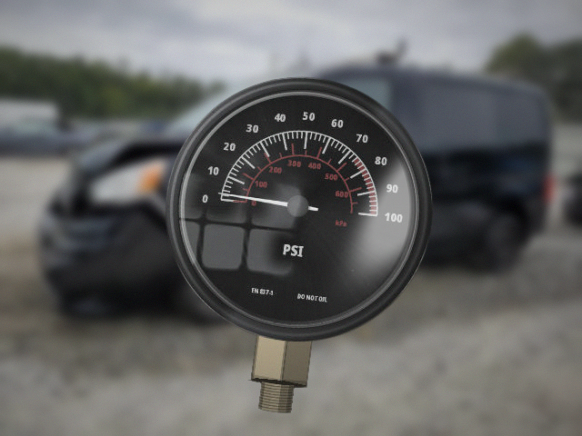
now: 2
